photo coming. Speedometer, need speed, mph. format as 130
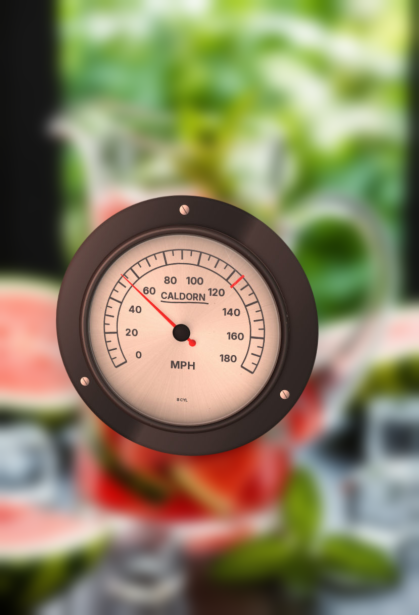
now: 55
